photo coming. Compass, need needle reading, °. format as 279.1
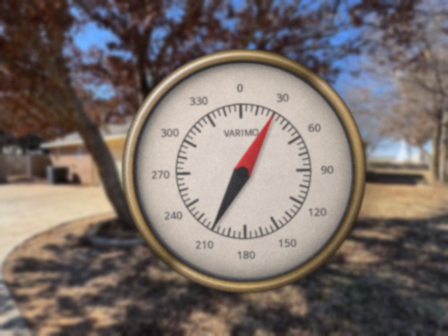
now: 30
